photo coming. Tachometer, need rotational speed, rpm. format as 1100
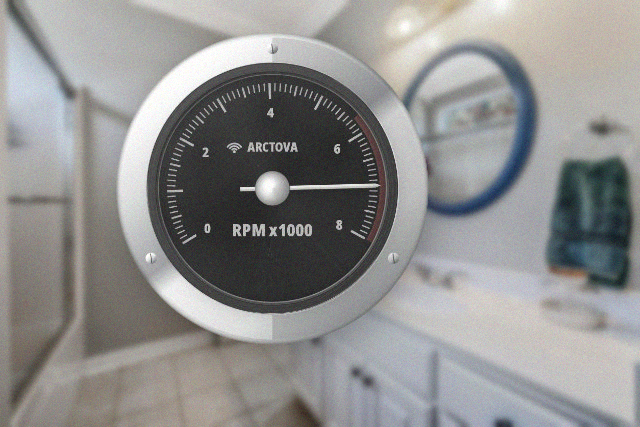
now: 7000
